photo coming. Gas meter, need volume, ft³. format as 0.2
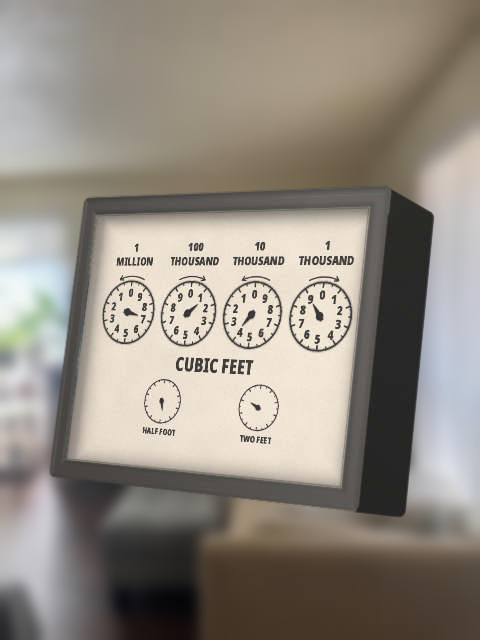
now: 713900
